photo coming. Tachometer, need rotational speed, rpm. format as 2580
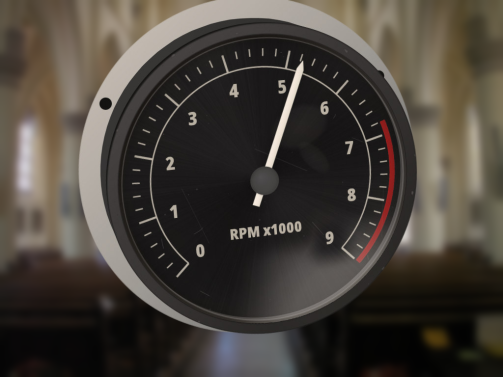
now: 5200
